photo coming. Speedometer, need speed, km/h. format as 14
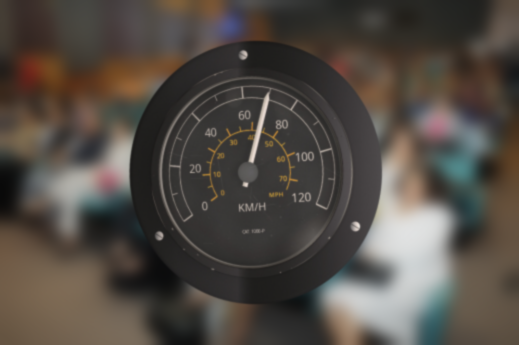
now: 70
